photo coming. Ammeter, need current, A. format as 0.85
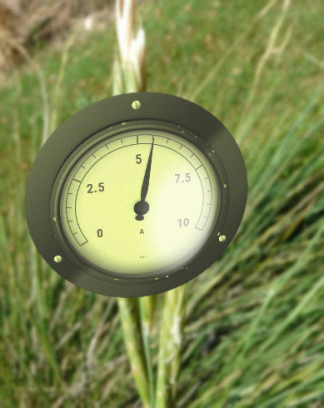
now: 5.5
